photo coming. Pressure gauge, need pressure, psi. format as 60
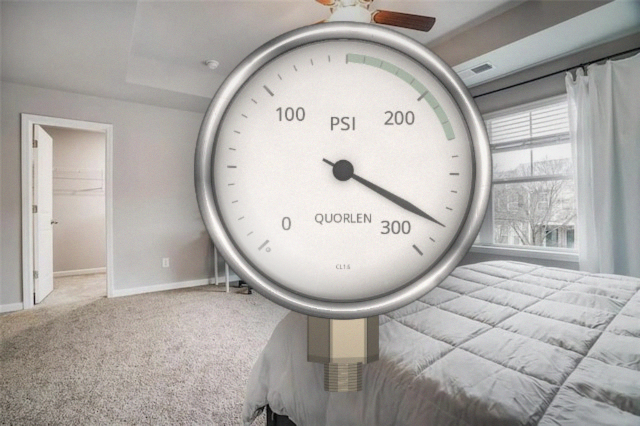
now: 280
